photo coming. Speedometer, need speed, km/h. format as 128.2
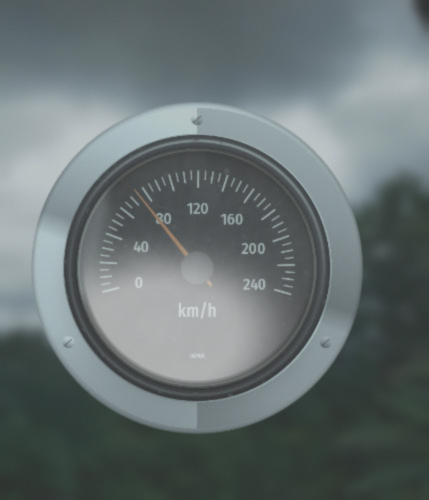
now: 75
